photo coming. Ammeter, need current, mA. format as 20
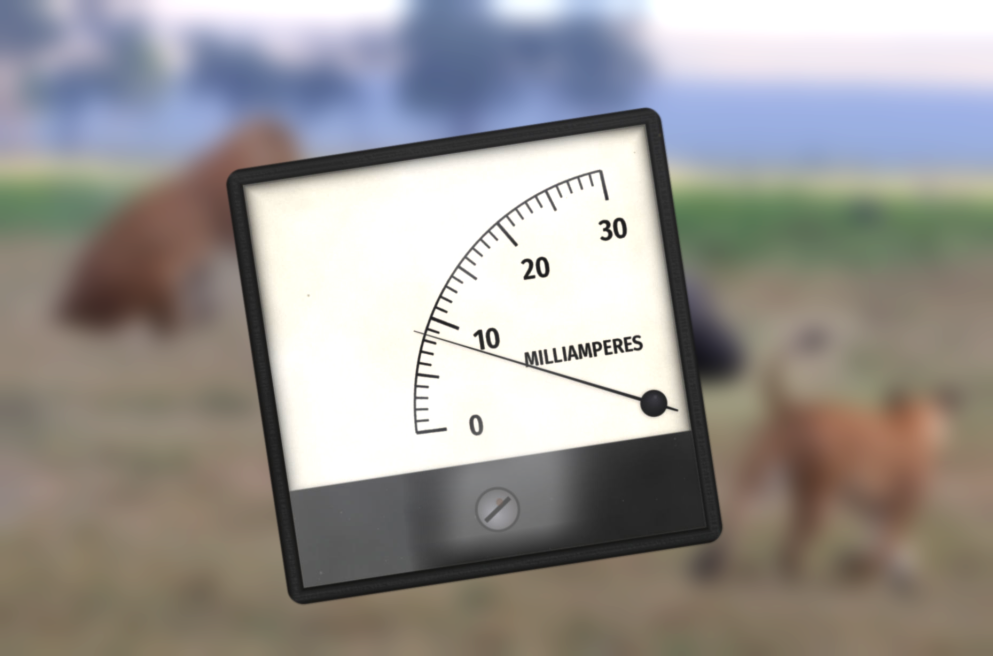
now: 8.5
